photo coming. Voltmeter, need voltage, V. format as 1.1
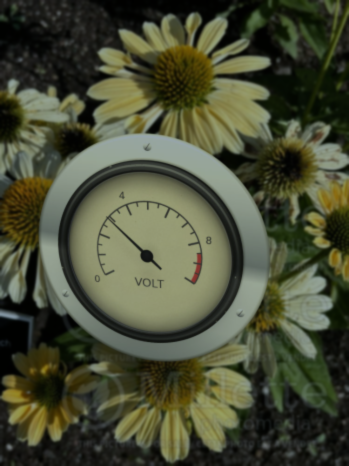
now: 3
